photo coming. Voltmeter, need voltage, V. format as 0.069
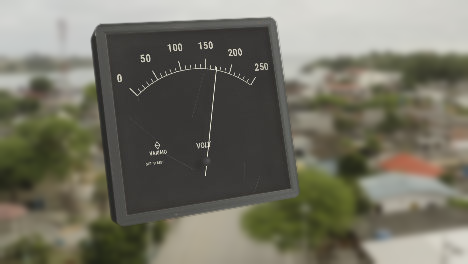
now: 170
